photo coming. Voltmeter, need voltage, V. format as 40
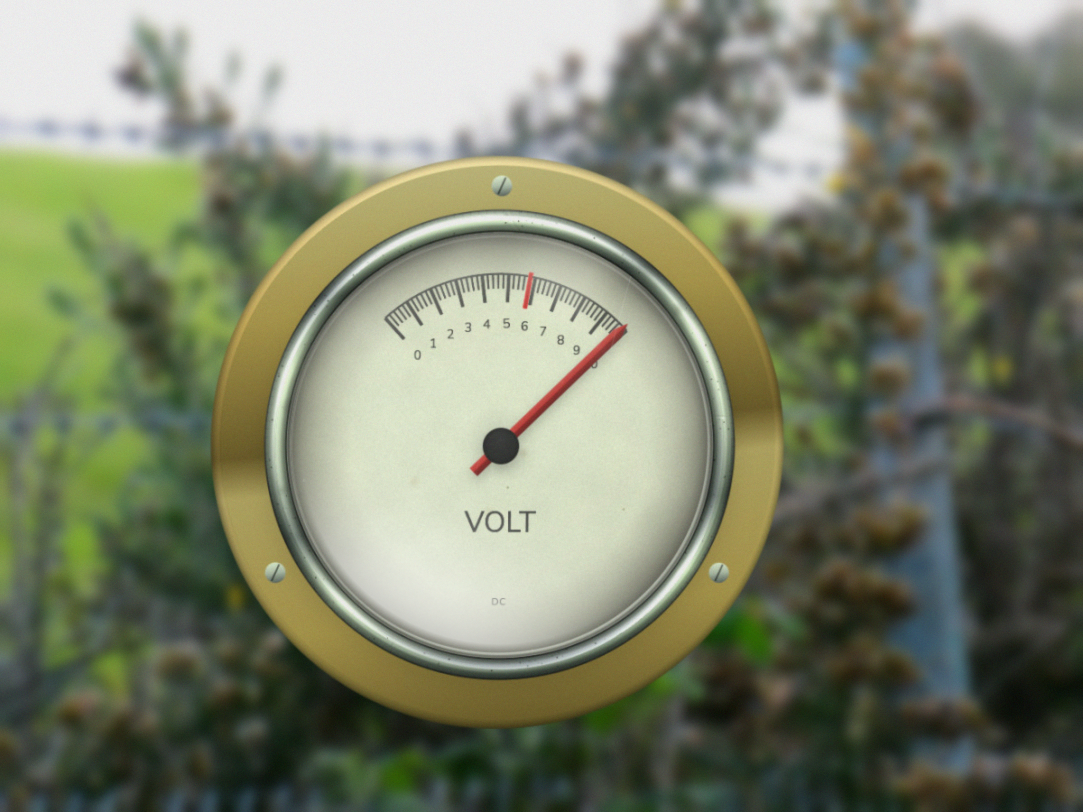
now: 9.8
